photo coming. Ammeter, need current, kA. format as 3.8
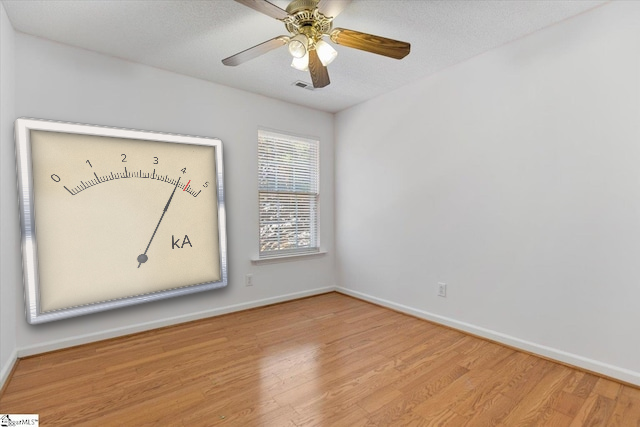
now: 4
